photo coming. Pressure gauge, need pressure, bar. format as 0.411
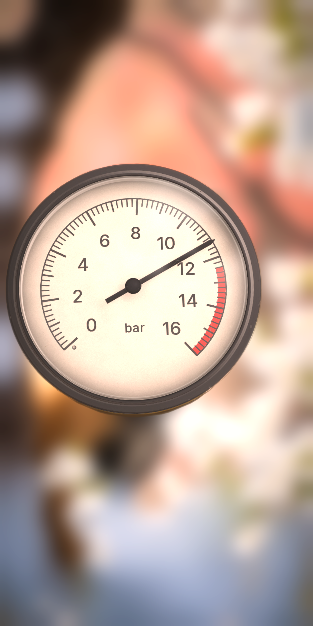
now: 11.4
